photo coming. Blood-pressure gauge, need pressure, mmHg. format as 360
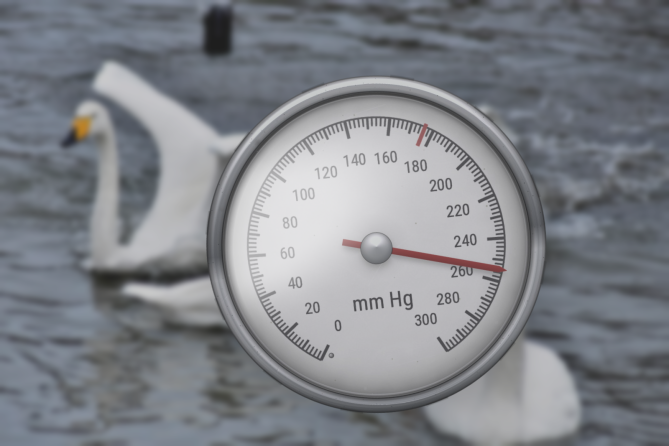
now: 254
